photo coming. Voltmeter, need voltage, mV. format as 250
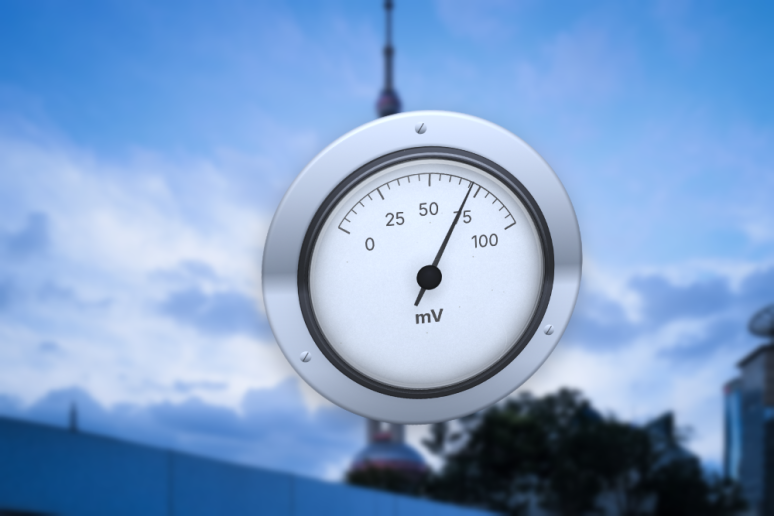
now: 70
